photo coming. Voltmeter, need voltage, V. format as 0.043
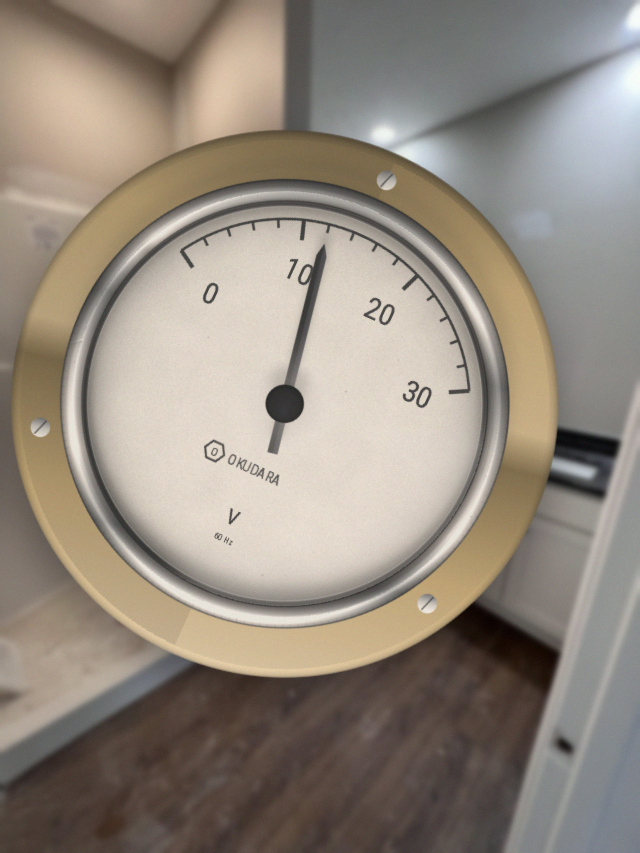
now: 12
